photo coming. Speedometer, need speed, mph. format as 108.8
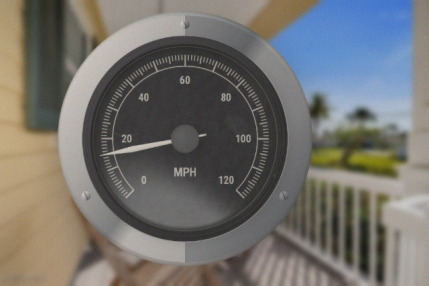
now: 15
